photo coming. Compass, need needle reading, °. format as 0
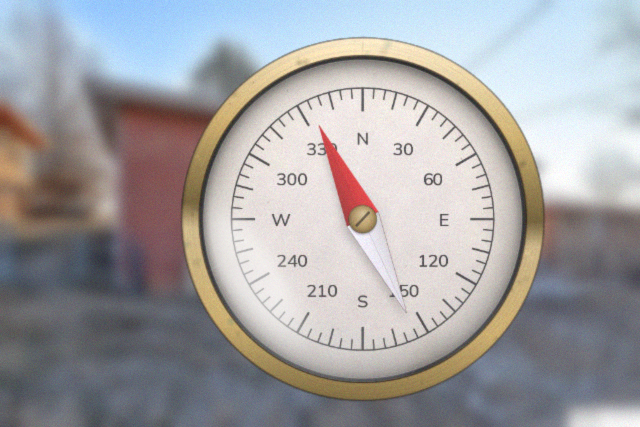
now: 335
